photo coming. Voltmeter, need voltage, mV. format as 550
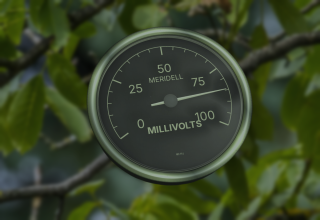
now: 85
